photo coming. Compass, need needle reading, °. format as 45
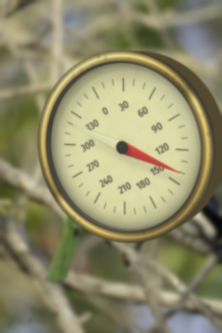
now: 140
